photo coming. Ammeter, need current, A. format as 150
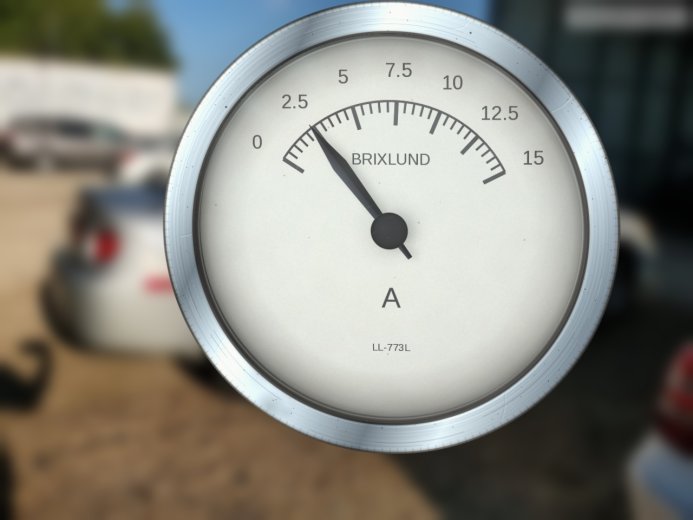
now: 2.5
